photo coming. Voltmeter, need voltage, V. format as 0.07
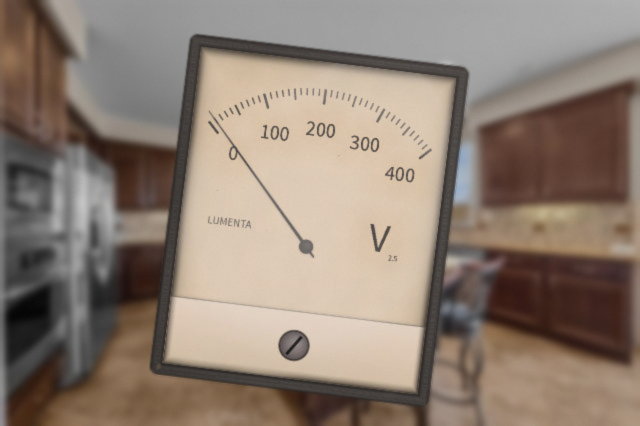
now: 10
